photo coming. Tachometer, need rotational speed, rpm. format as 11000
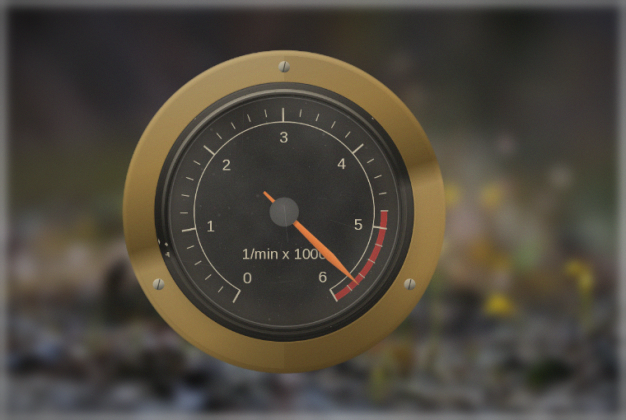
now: 5700
